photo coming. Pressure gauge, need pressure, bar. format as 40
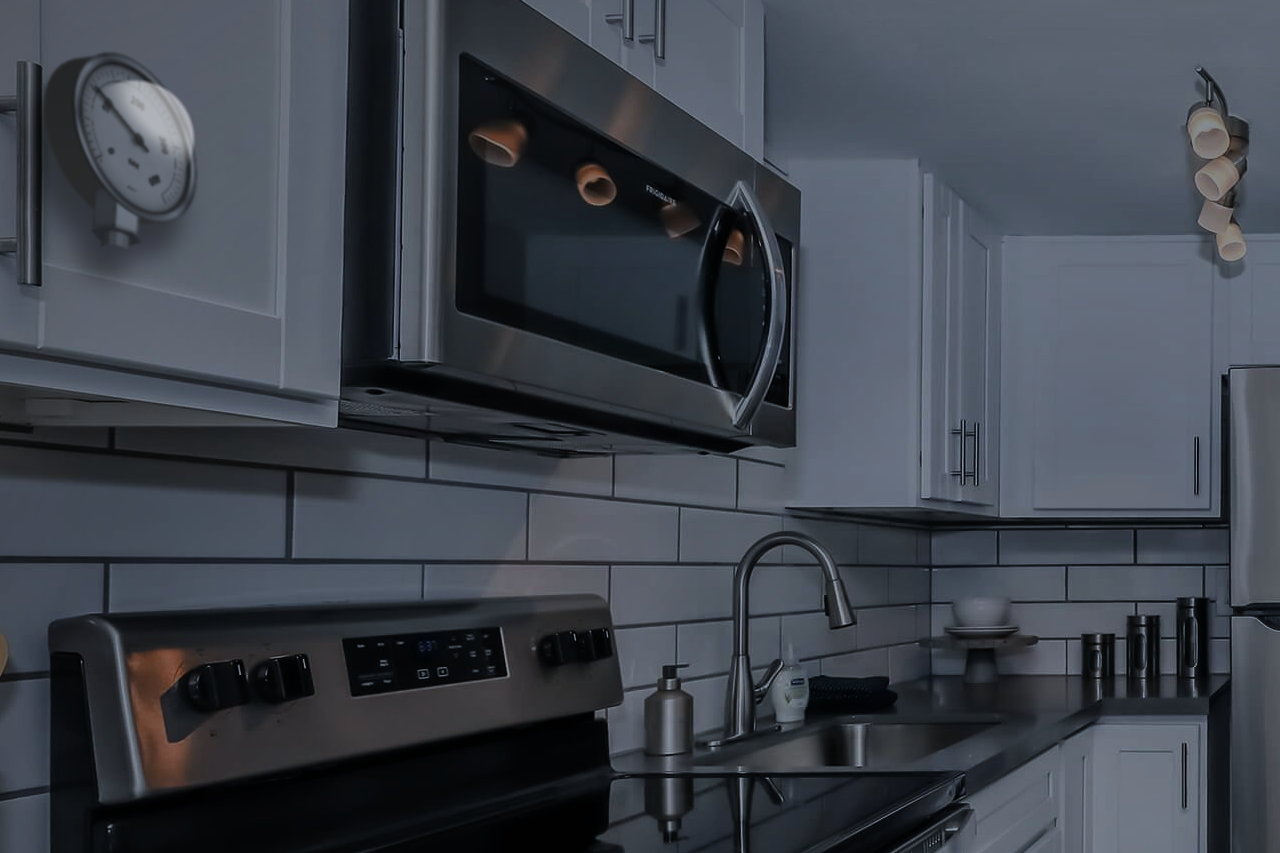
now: 100
